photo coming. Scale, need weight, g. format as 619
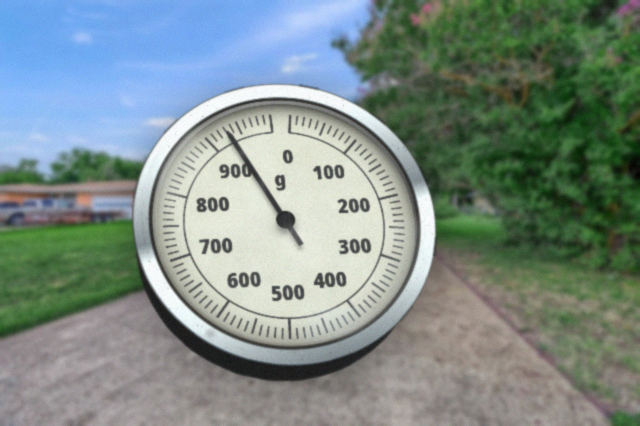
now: 930
